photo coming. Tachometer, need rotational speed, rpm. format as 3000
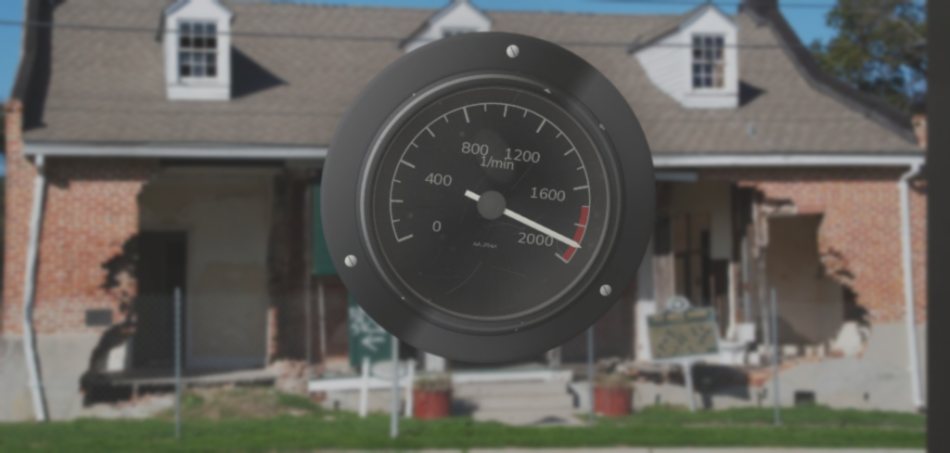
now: 1900
